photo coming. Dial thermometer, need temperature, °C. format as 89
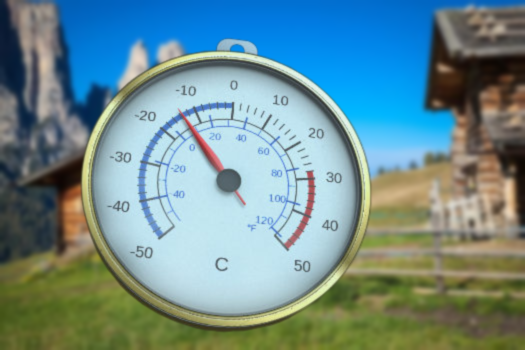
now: -14
